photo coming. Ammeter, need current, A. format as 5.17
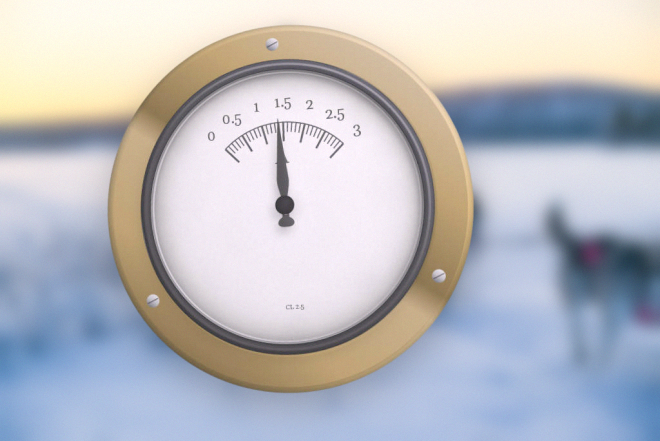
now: 1.4
